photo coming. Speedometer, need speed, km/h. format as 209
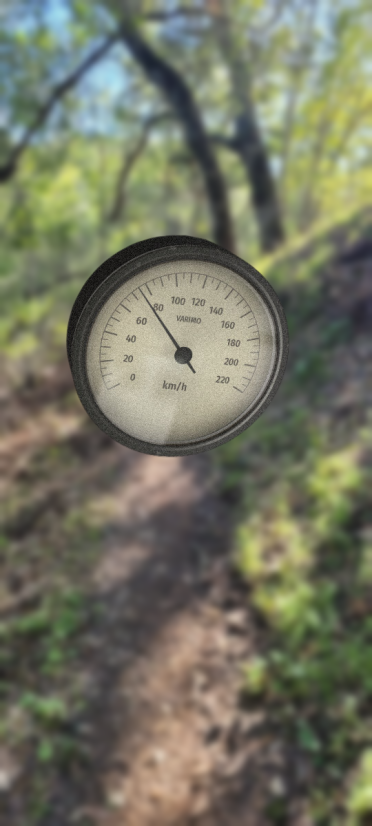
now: 75
